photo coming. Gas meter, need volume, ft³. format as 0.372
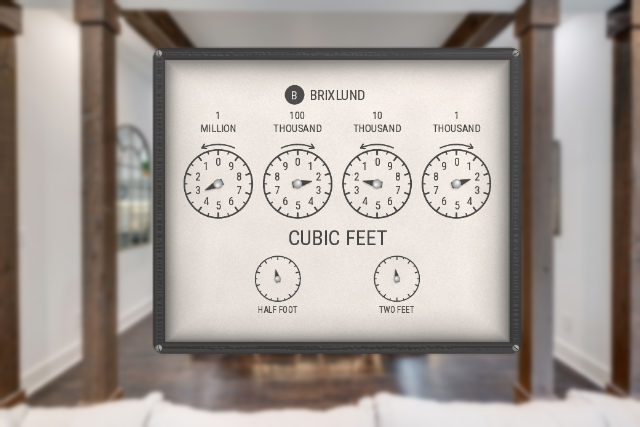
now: 322200
